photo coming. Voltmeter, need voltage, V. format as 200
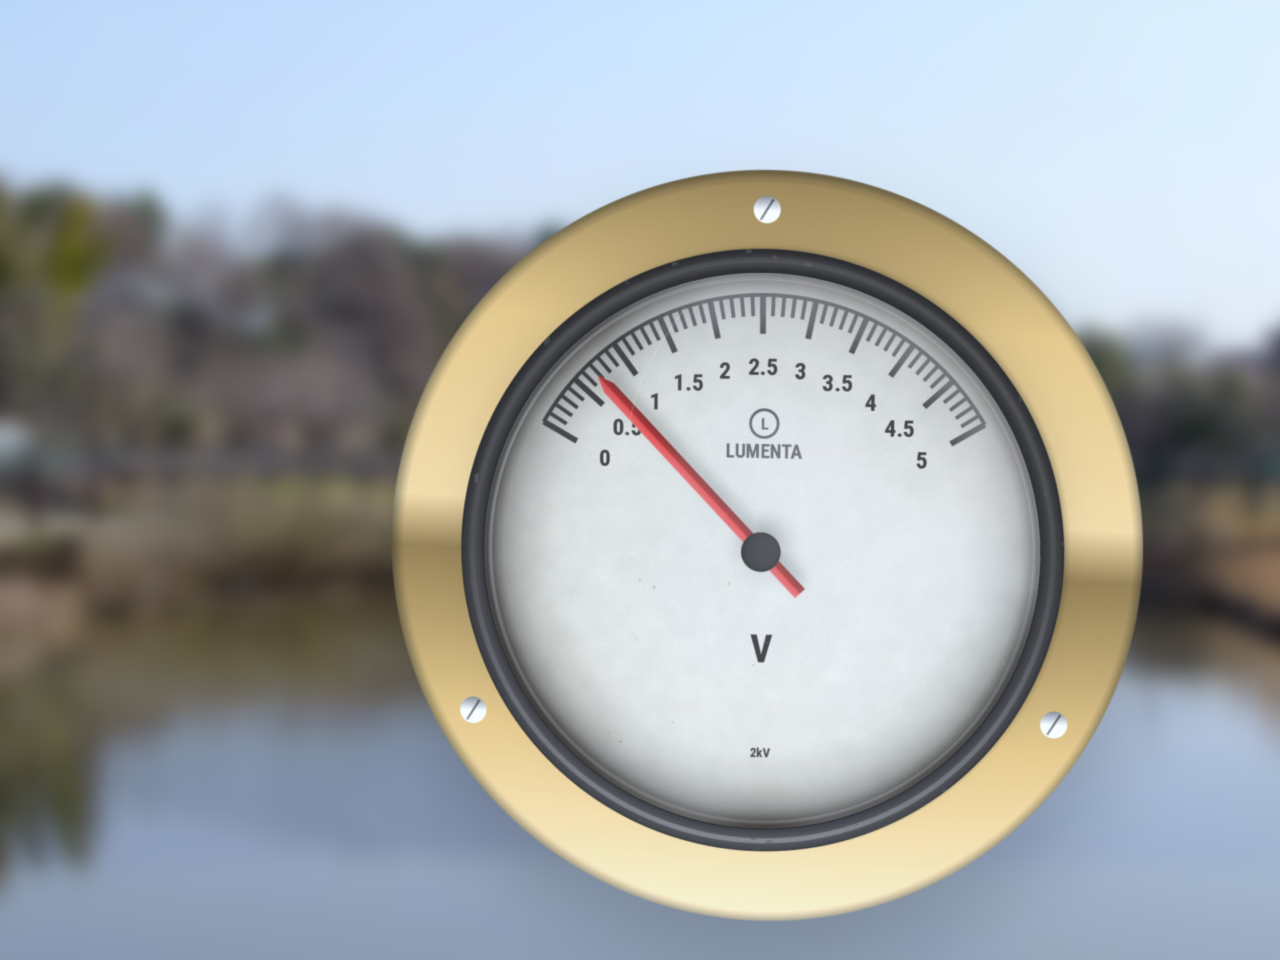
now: 0.7
